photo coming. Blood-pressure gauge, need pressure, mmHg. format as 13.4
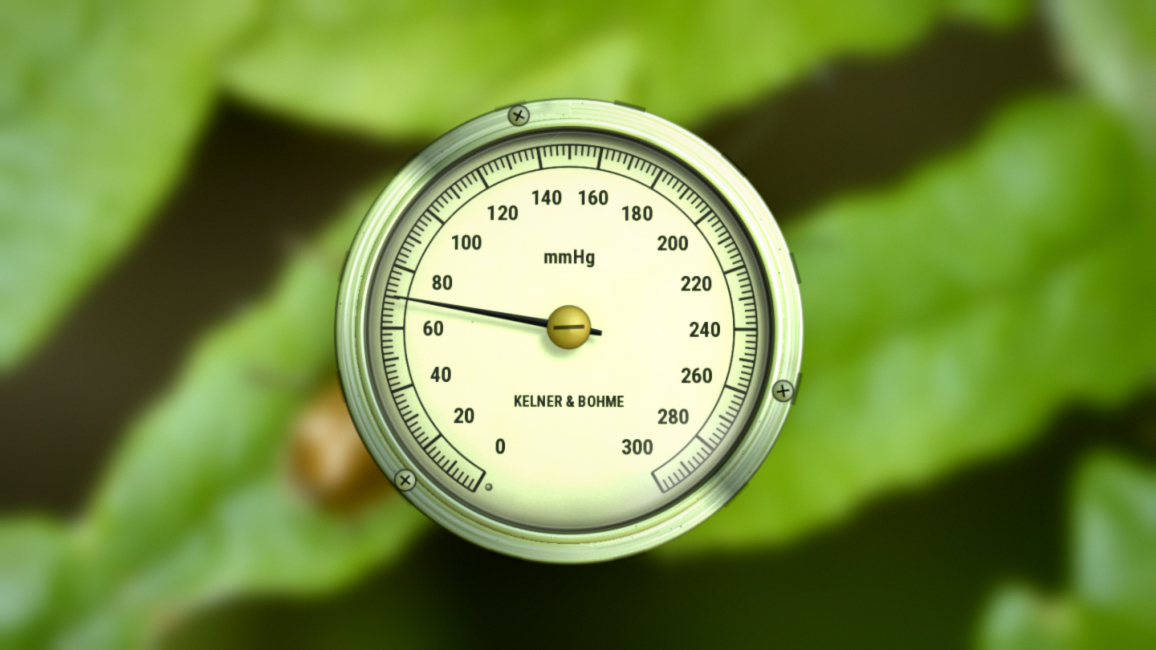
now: 70
